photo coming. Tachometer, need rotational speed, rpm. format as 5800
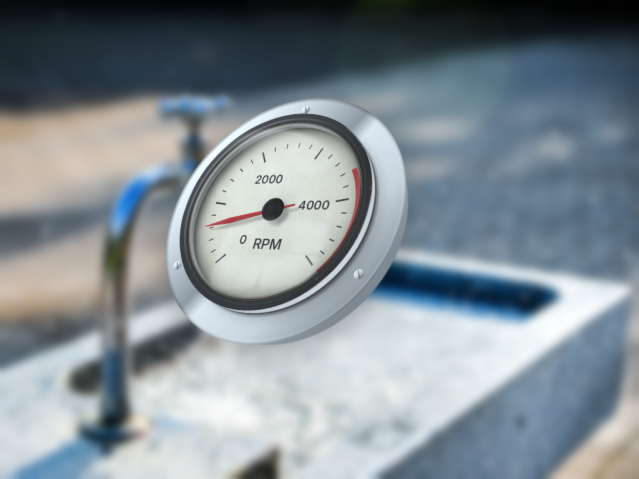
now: 600
